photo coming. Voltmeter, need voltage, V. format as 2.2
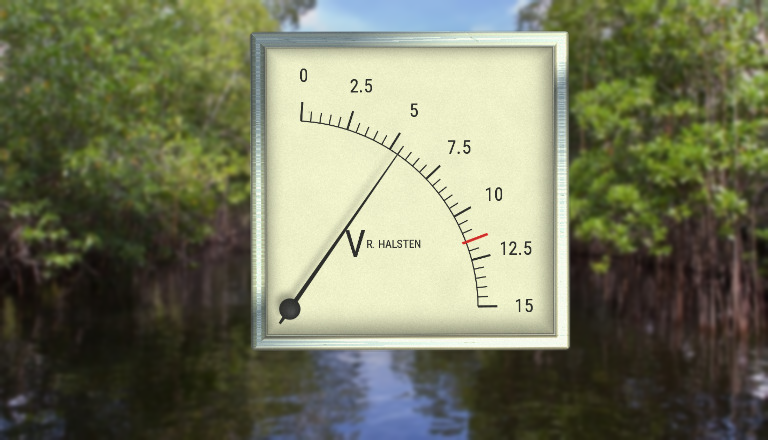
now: 5.5
